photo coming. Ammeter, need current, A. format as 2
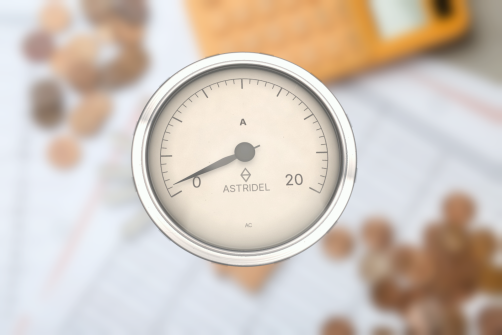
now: 0.5
